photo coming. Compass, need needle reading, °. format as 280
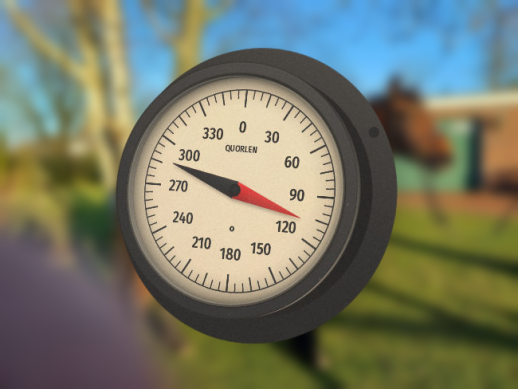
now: 107.5
